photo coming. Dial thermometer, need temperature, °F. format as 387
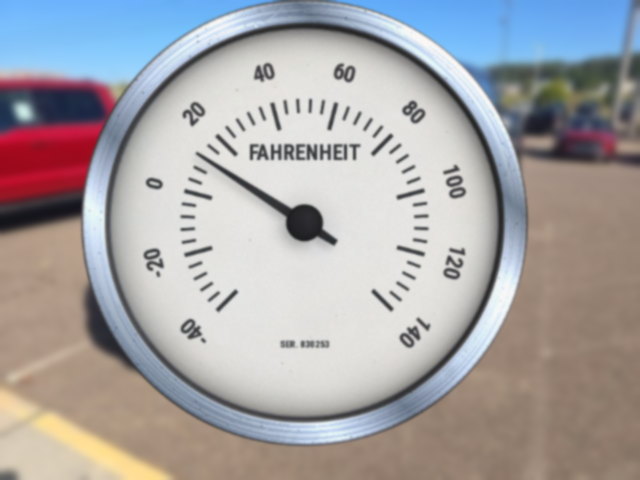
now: 12
